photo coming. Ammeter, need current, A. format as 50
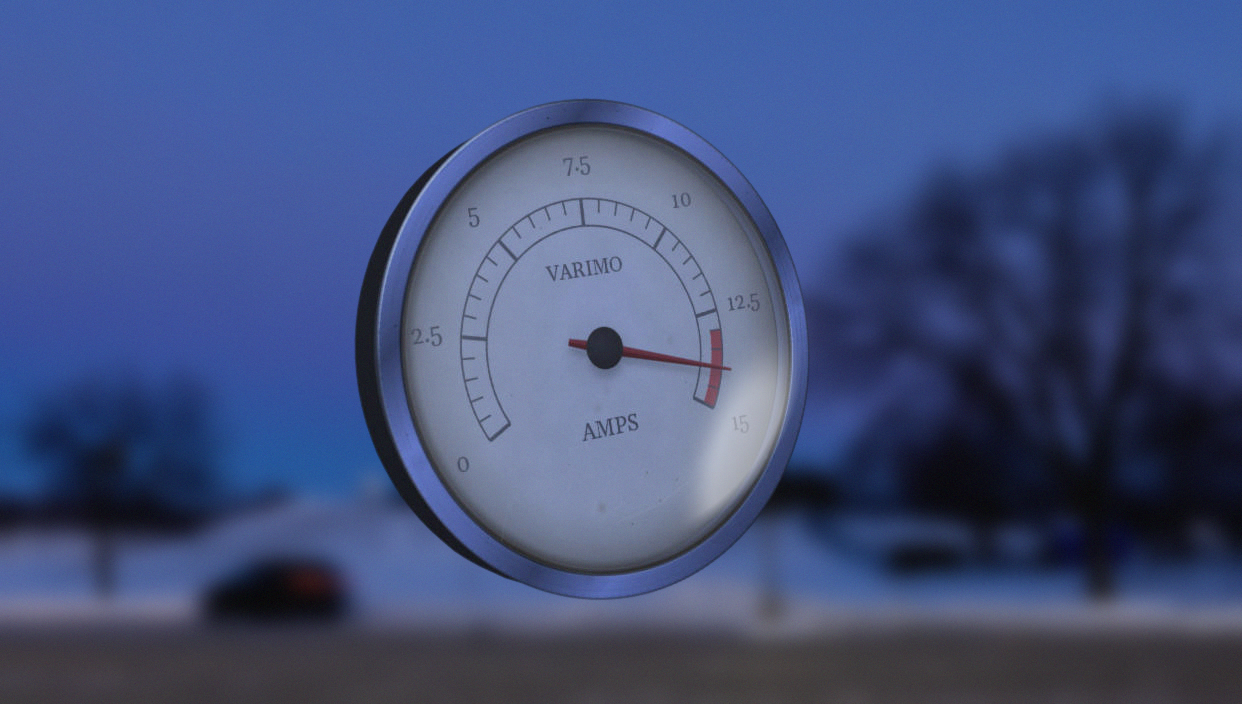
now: 14
